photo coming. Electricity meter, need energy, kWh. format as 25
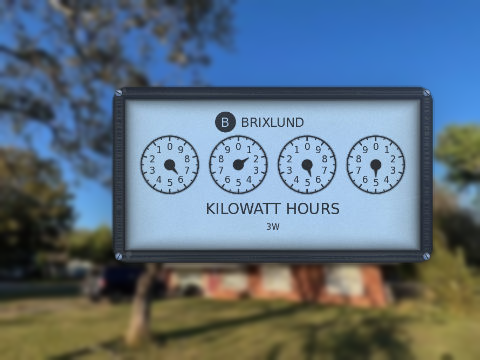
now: 6155
